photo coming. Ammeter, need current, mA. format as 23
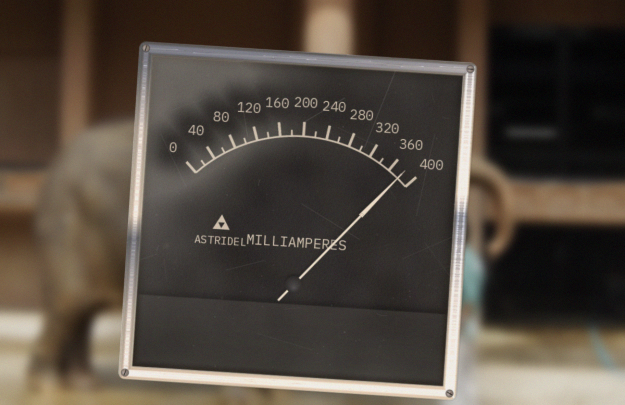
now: 380
